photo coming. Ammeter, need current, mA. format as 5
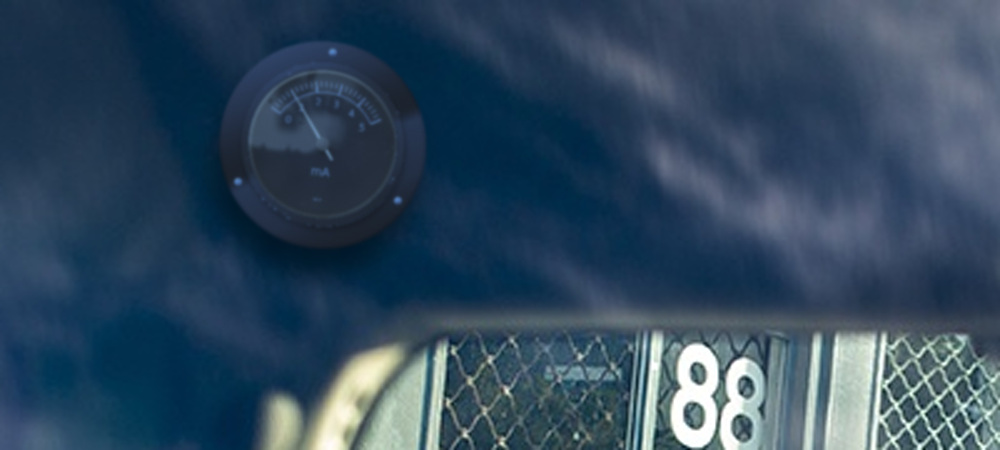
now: 1
